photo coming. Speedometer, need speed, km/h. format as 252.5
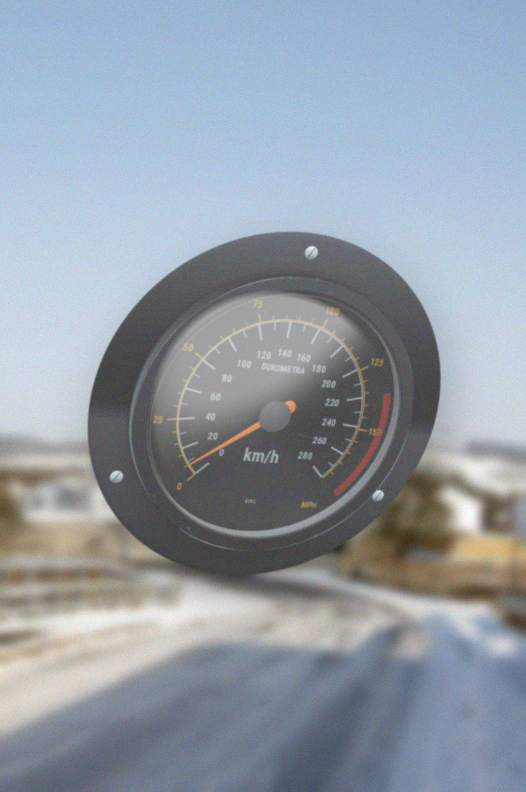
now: 10
